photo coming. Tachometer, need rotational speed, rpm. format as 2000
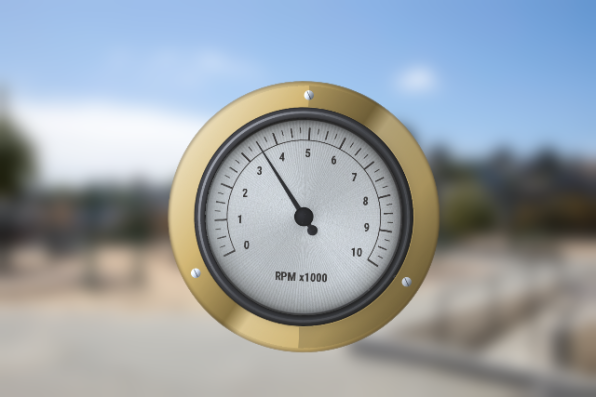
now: 3500
